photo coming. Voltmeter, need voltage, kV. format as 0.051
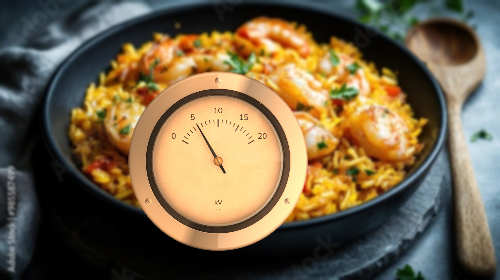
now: 5
